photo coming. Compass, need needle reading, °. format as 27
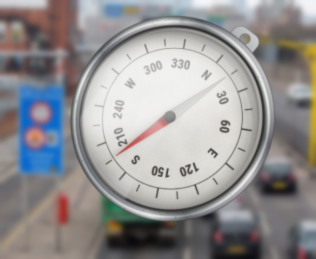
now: 195
